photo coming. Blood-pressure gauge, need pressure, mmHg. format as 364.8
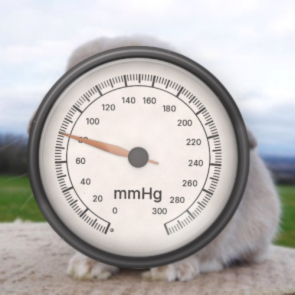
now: 80
